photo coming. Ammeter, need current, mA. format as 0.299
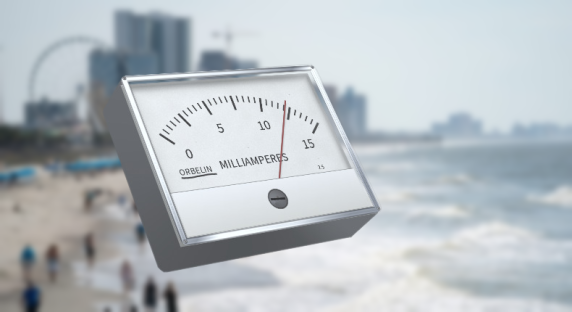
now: 12
